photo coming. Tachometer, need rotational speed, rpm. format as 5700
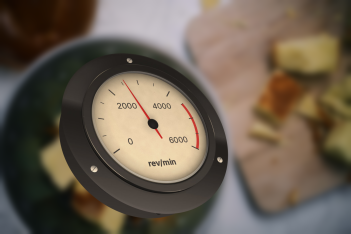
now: 2500
